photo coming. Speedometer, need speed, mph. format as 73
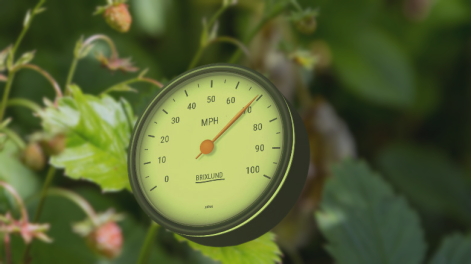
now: 70
